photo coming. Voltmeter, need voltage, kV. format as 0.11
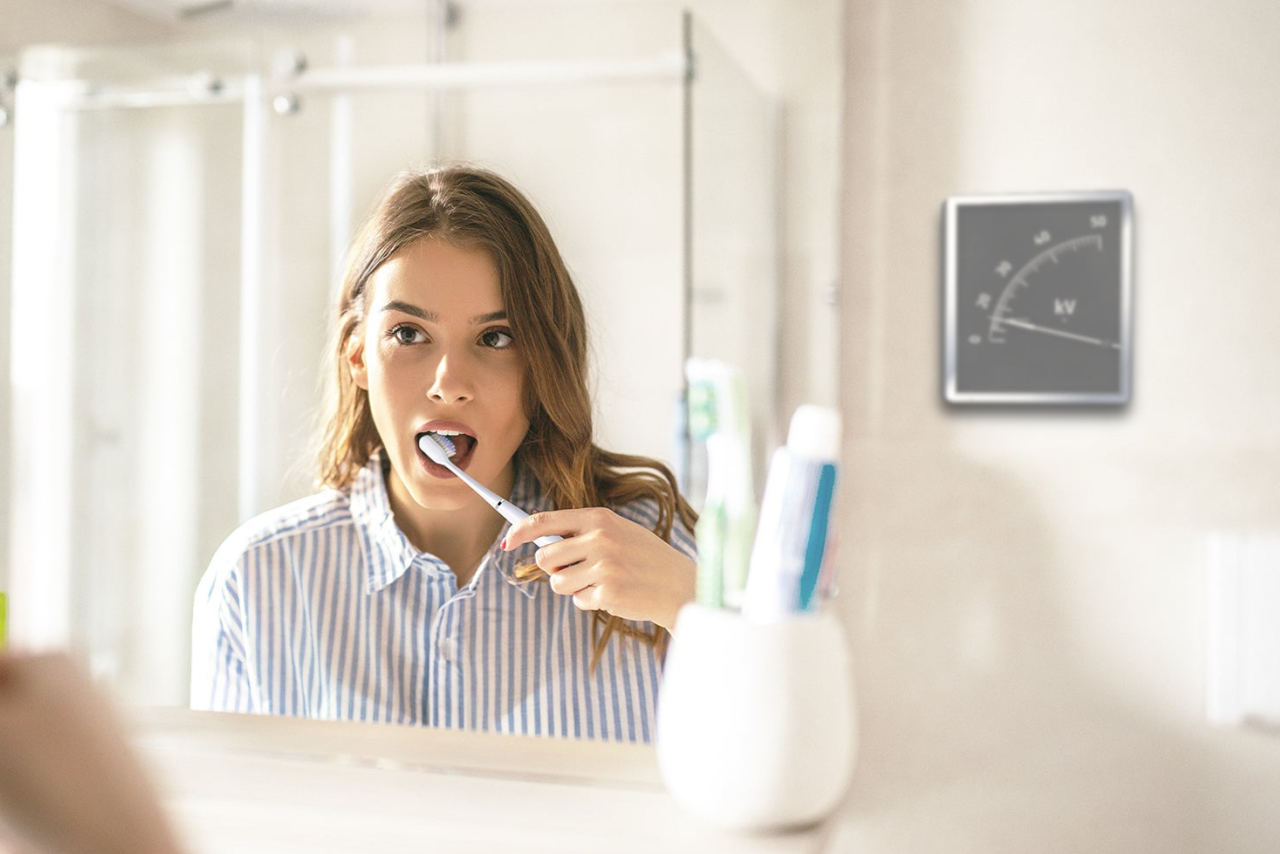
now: 15
